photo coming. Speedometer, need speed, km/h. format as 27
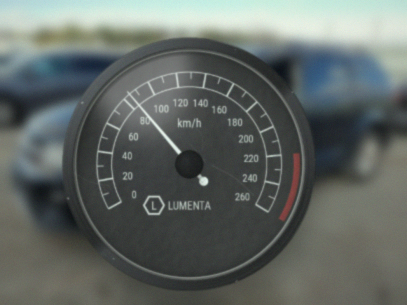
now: 85
